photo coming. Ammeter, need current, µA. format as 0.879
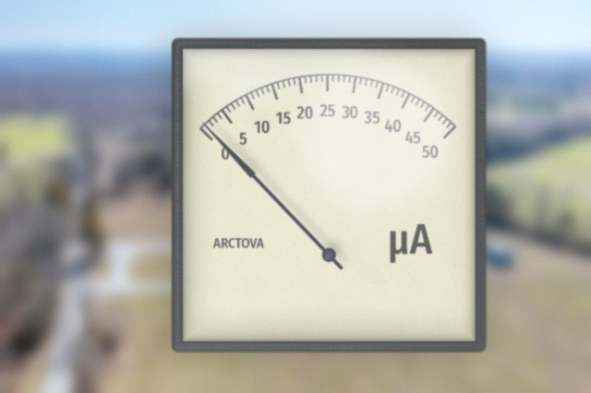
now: 1
